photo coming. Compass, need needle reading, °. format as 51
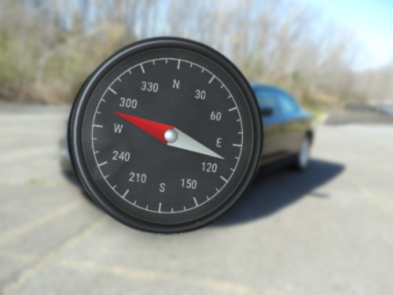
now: 285
